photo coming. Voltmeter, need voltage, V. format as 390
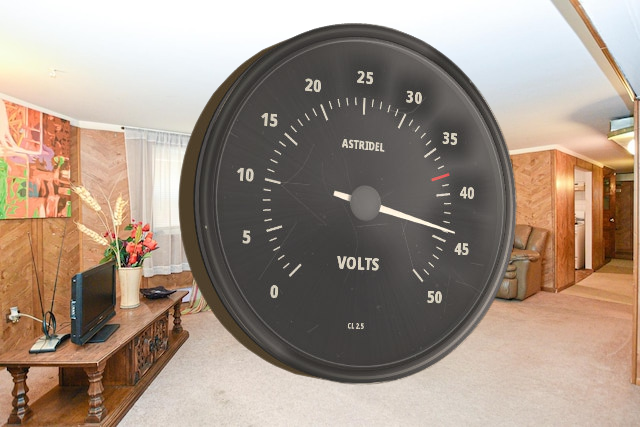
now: 44
